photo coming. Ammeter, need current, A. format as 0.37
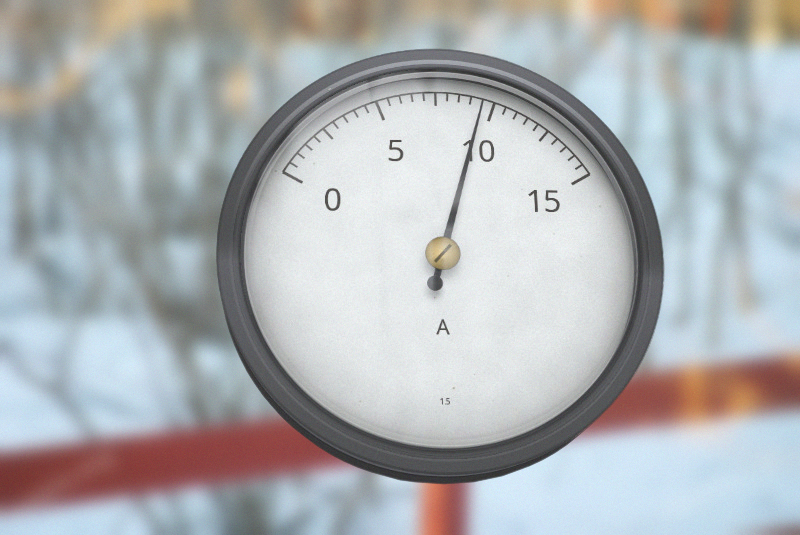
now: 9.5
